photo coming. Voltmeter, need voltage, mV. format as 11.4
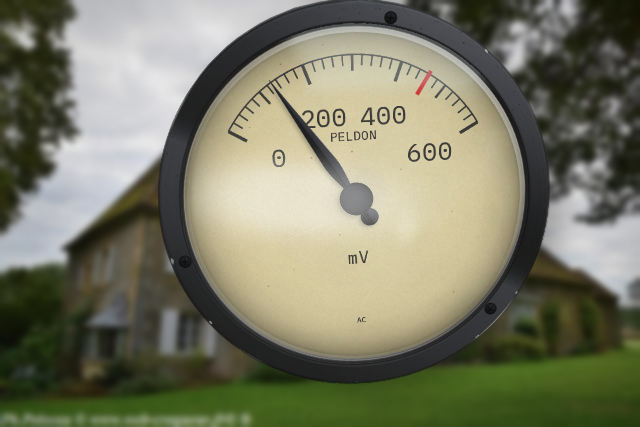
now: 130
